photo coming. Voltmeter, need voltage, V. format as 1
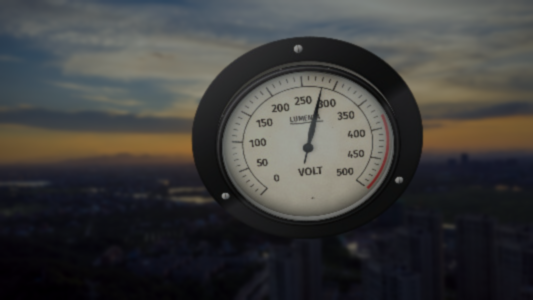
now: 280
